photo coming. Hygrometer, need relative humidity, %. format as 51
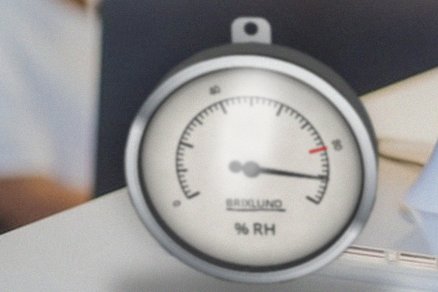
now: 90
